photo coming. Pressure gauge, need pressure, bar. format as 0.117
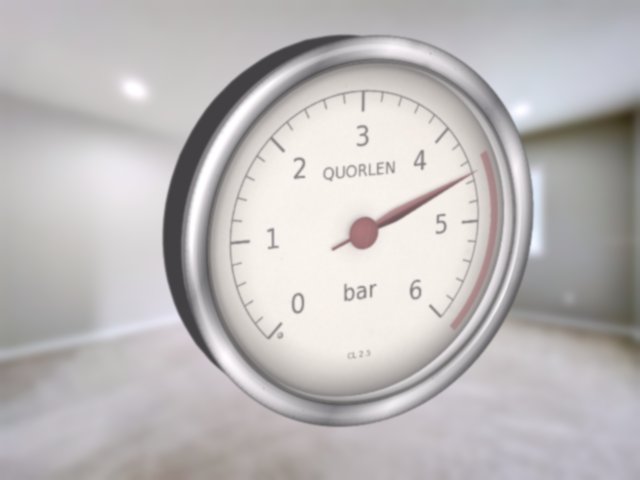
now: 4.5
